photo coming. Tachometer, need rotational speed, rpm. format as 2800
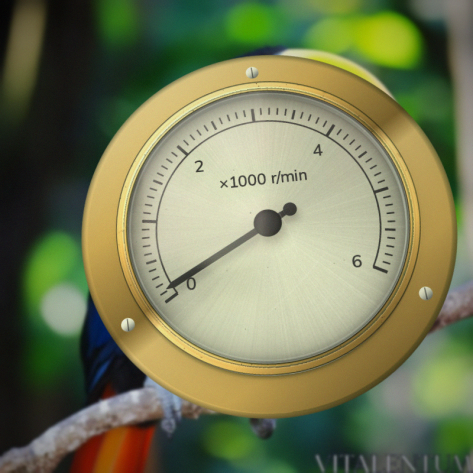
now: 100
